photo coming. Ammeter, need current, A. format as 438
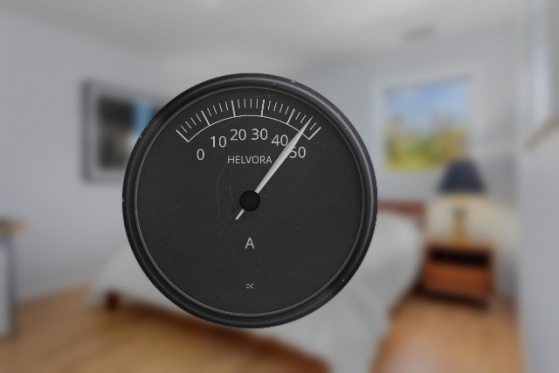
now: 46
